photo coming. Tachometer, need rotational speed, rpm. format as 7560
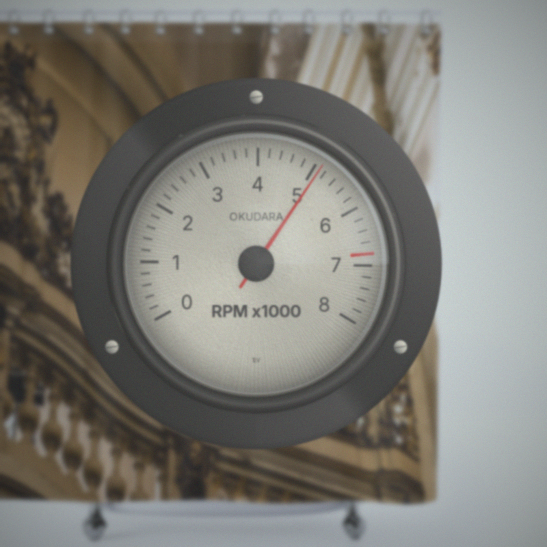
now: 5100
